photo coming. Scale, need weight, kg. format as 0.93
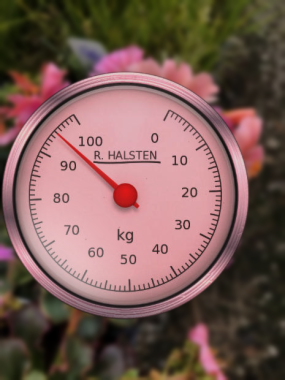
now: 95
